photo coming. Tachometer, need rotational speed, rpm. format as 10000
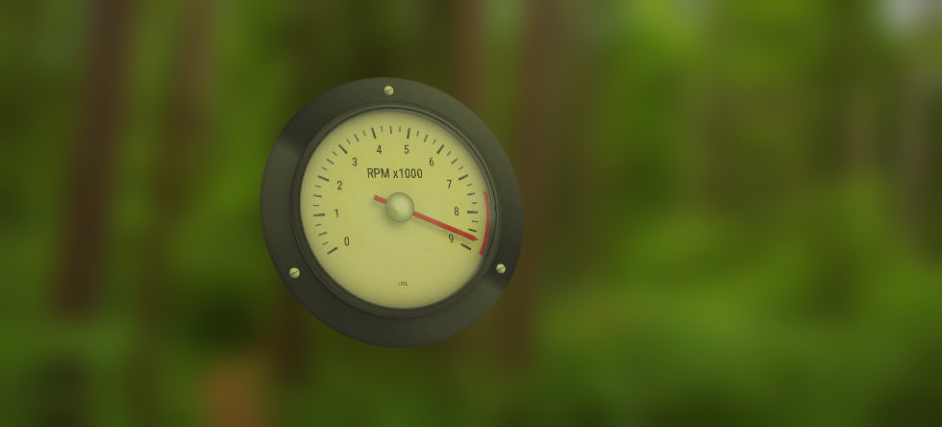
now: 8750
